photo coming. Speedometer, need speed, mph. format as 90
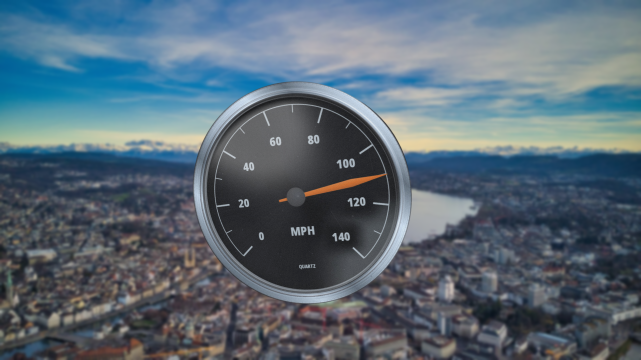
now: 110
